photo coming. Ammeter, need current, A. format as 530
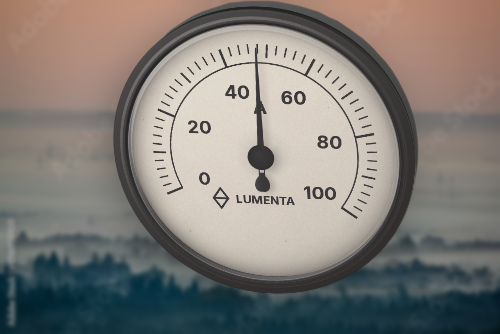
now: 48
